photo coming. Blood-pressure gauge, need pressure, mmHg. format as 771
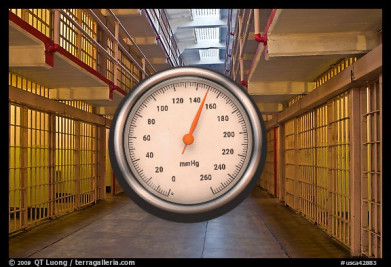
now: 150
